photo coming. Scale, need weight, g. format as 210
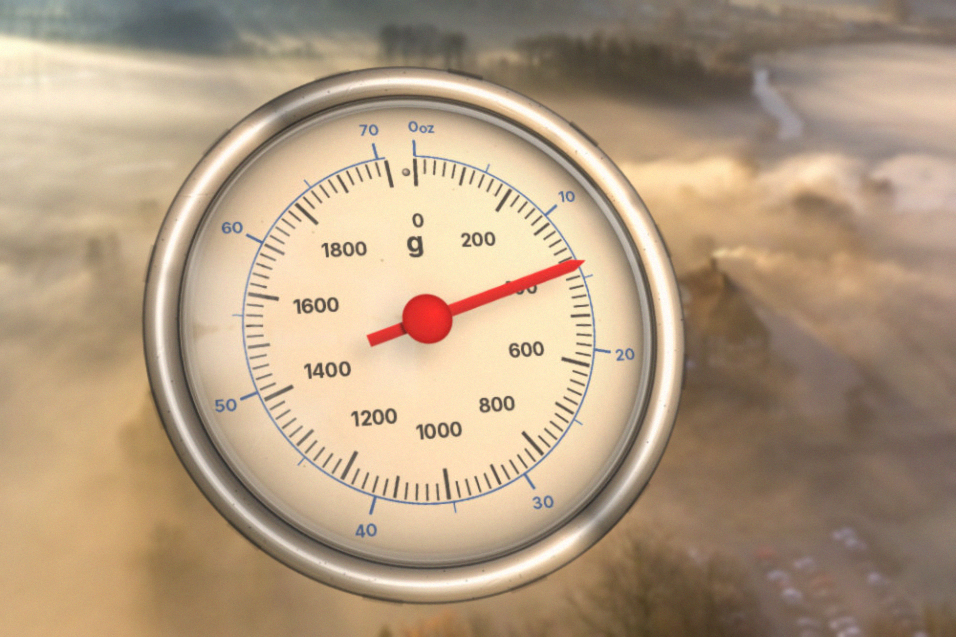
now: 400
